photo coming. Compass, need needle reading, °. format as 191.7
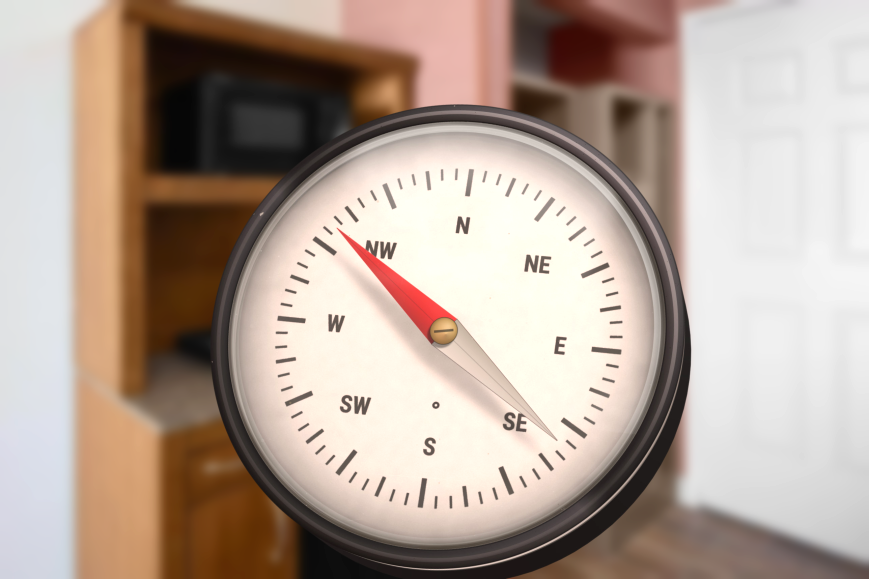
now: 307.5
